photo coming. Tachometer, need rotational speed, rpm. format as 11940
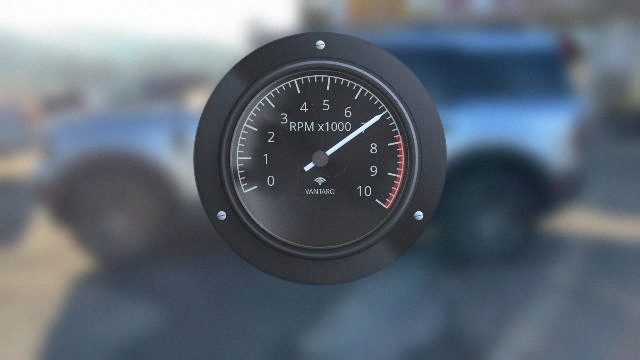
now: 7000
